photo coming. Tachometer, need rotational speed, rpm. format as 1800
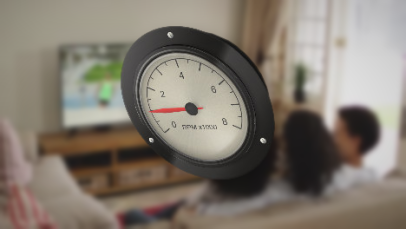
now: 1000
